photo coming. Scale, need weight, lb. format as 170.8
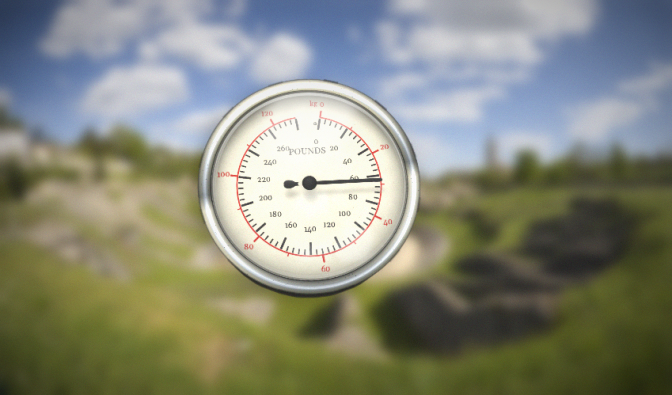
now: 64
